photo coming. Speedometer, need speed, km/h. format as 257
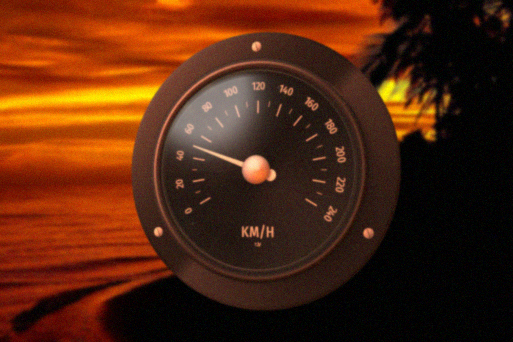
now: 50
